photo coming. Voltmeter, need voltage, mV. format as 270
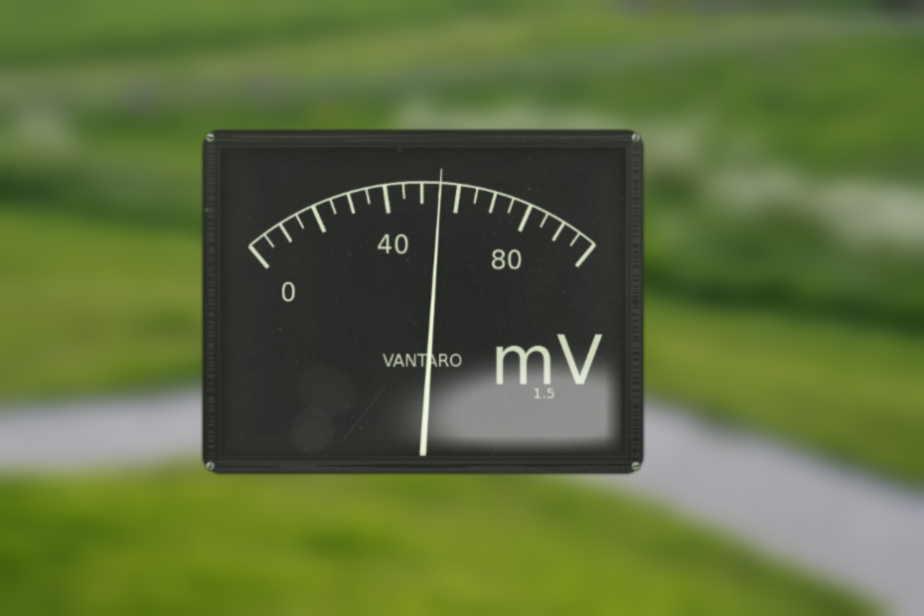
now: 55
